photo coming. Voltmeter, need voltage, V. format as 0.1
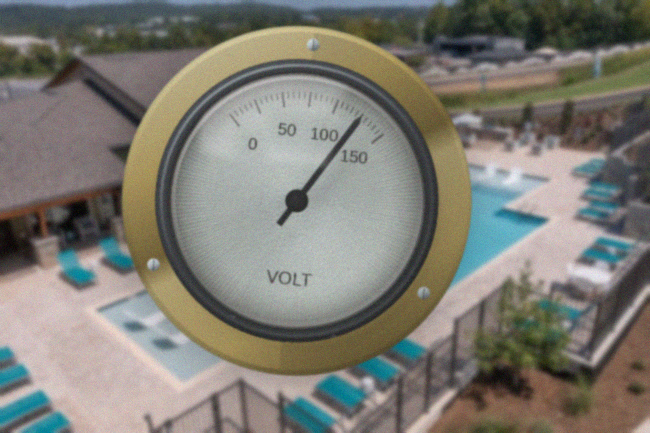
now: 125
